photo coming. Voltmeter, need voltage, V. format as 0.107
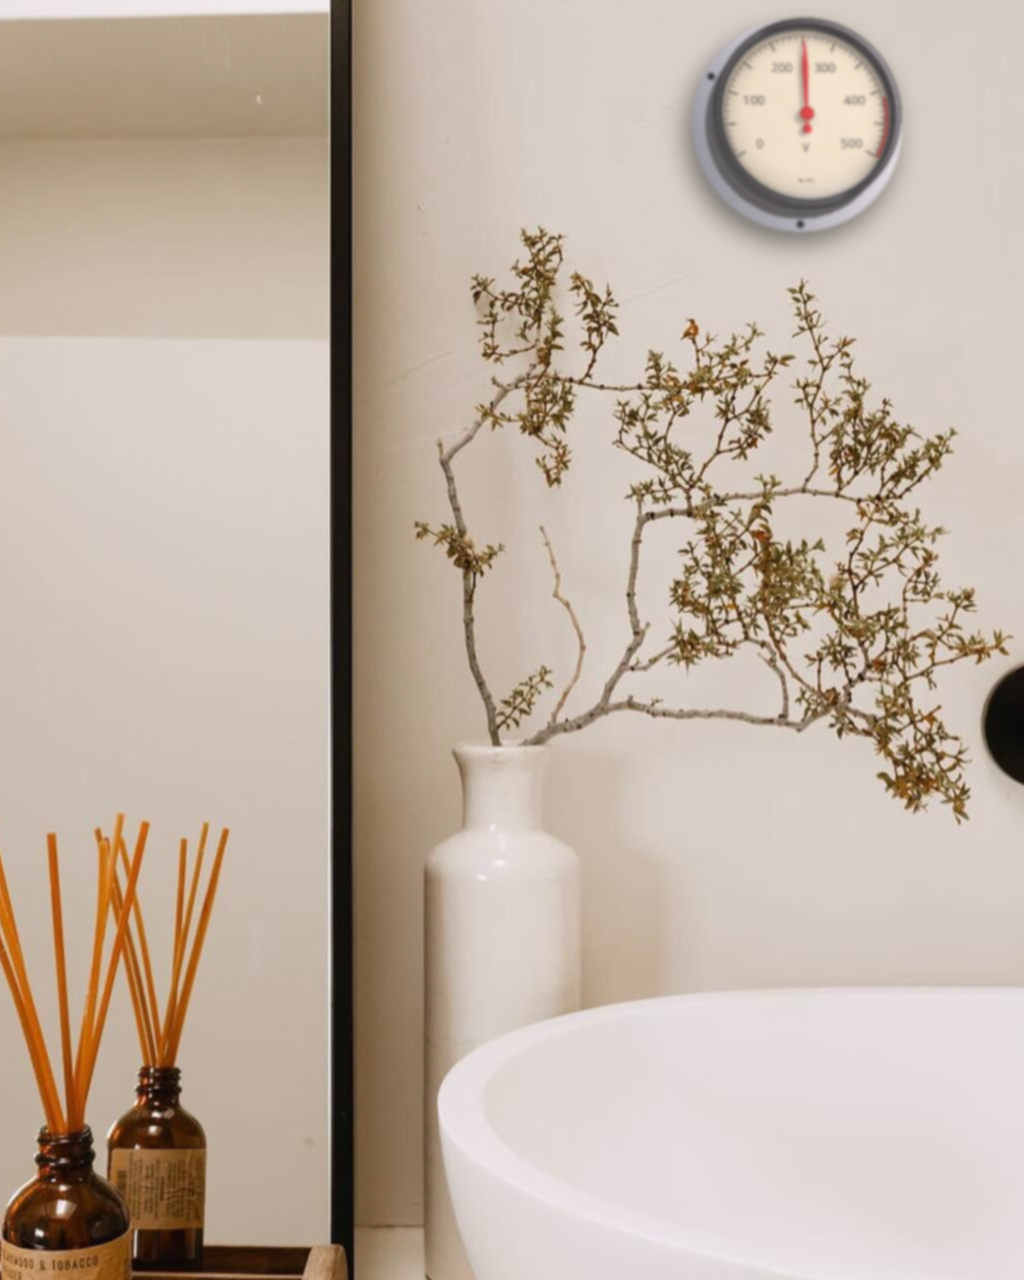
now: 250
